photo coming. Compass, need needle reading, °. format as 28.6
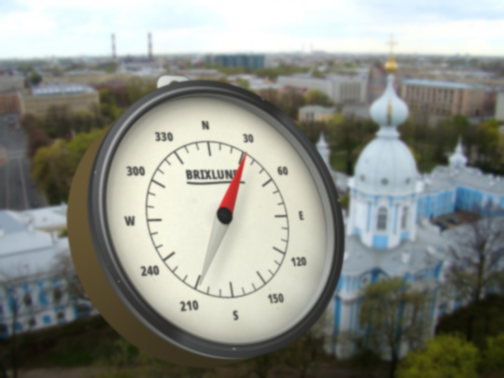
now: 30
